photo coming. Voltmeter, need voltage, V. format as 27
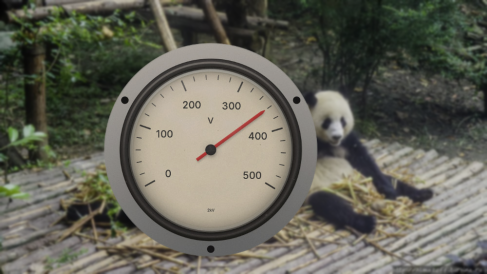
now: 360
